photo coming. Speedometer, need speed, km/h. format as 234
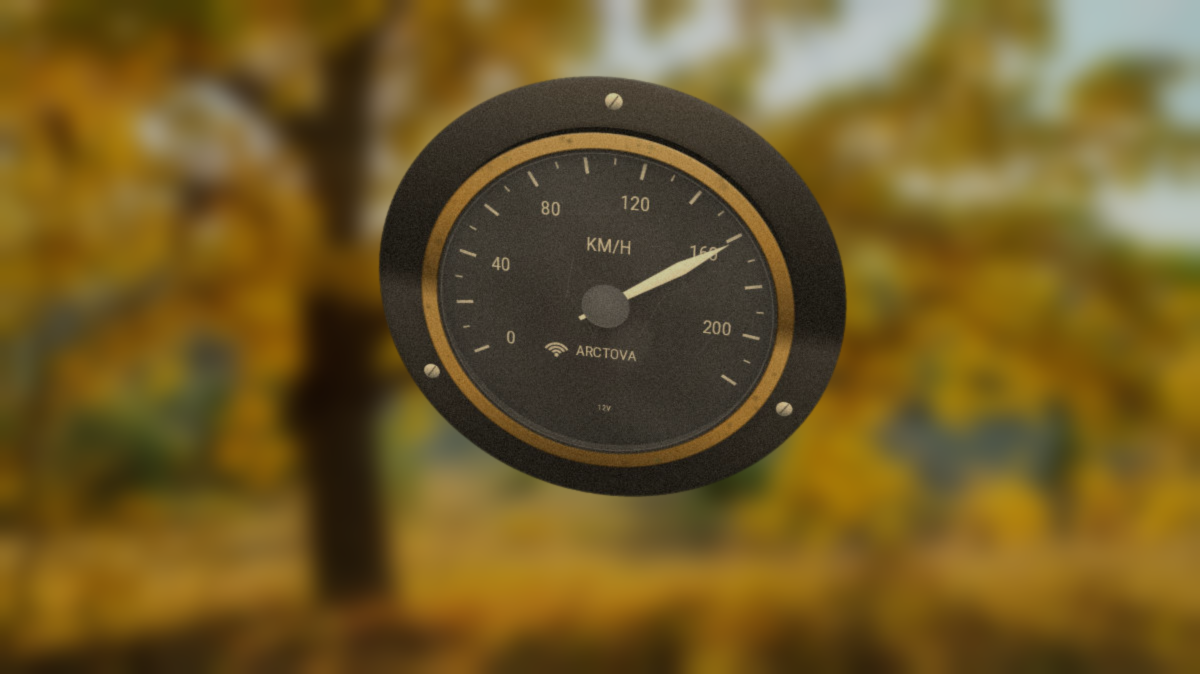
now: 160
